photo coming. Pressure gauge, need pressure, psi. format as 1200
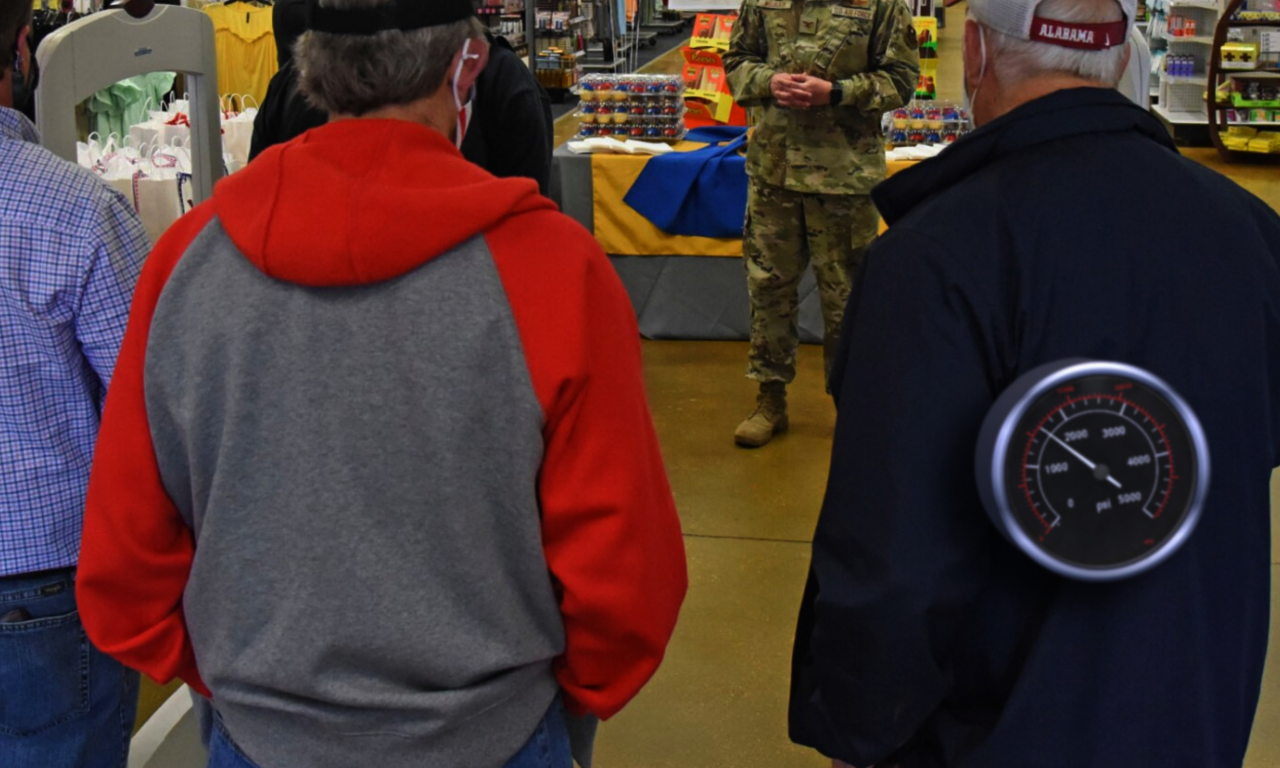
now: 1600
